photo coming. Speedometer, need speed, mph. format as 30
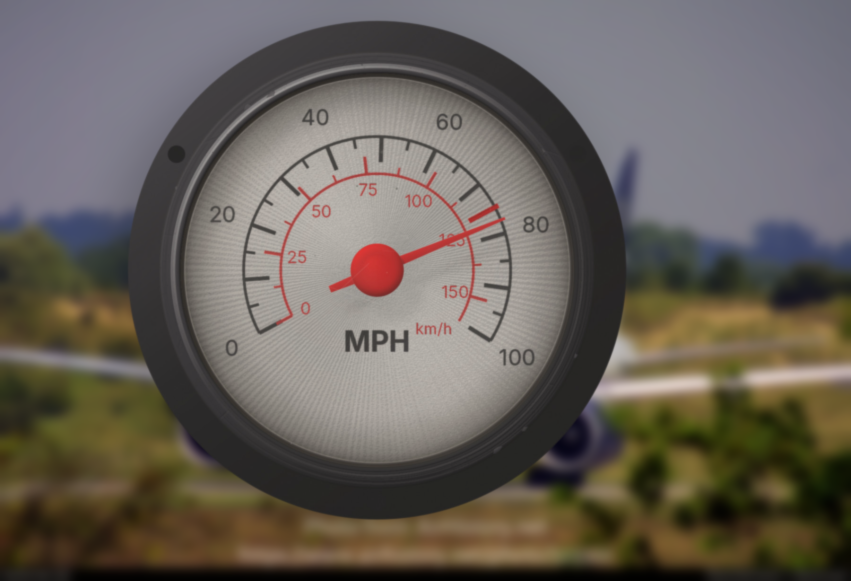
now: 77.5
